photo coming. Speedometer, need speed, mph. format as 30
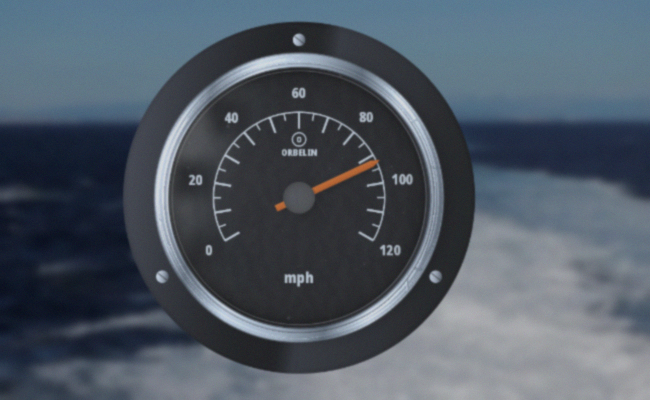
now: 92.5
